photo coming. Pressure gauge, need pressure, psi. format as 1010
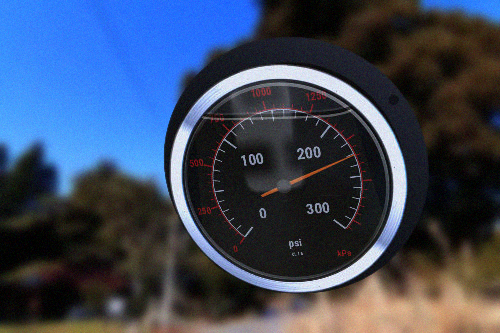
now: 230
